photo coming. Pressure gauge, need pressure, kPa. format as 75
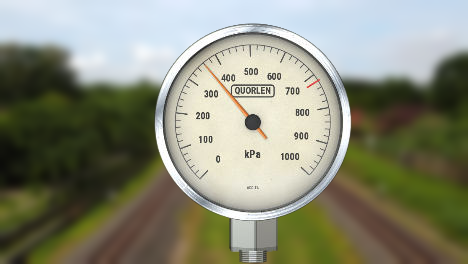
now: 360
